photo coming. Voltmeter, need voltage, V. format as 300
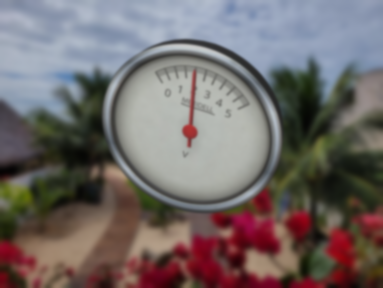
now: 2
